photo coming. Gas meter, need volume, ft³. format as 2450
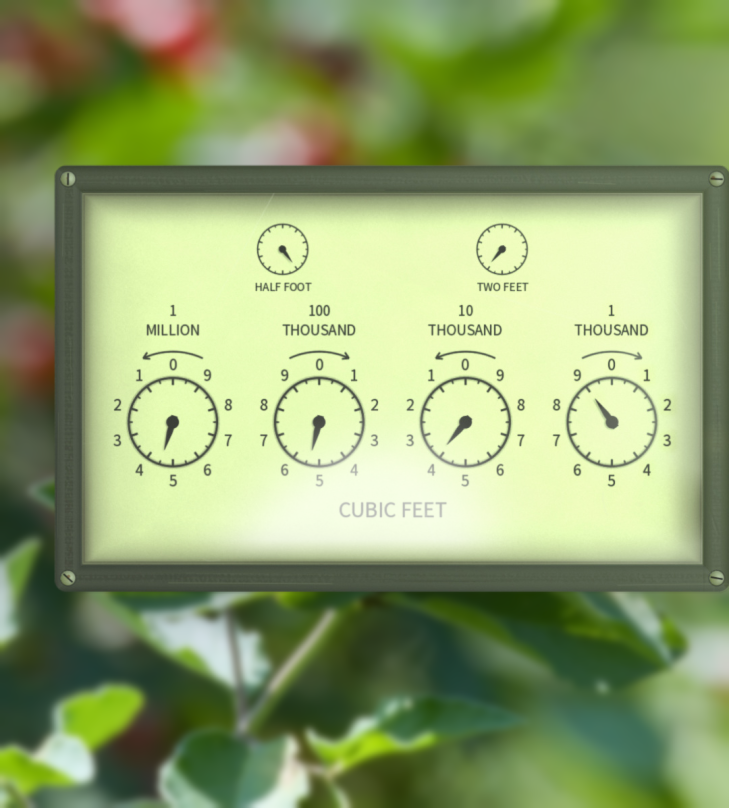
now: 453900
